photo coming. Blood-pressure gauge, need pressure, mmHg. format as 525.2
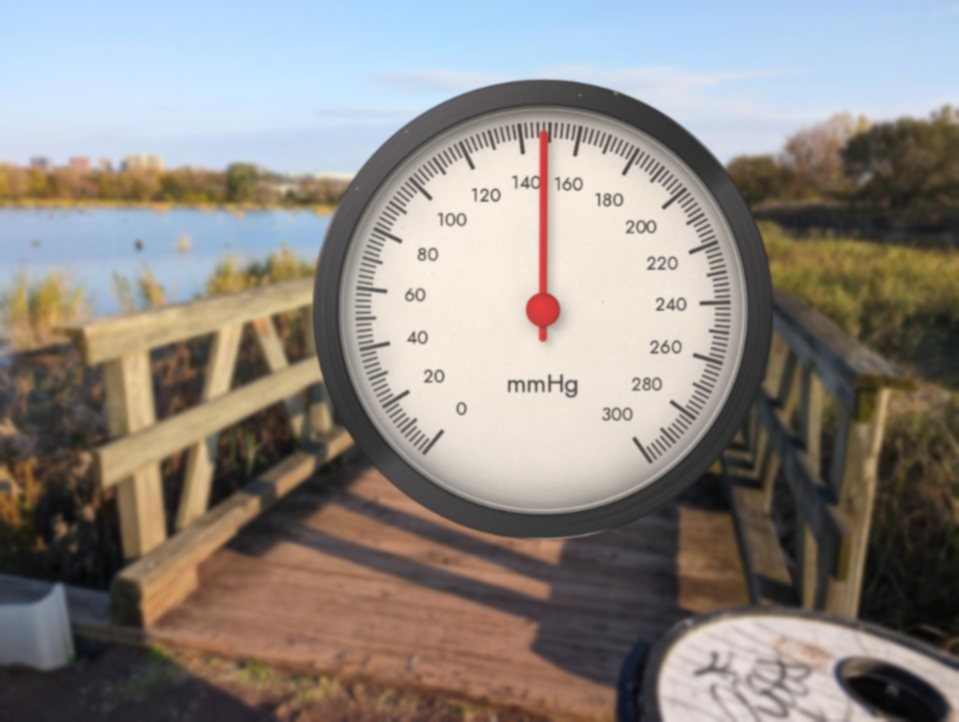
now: 148
